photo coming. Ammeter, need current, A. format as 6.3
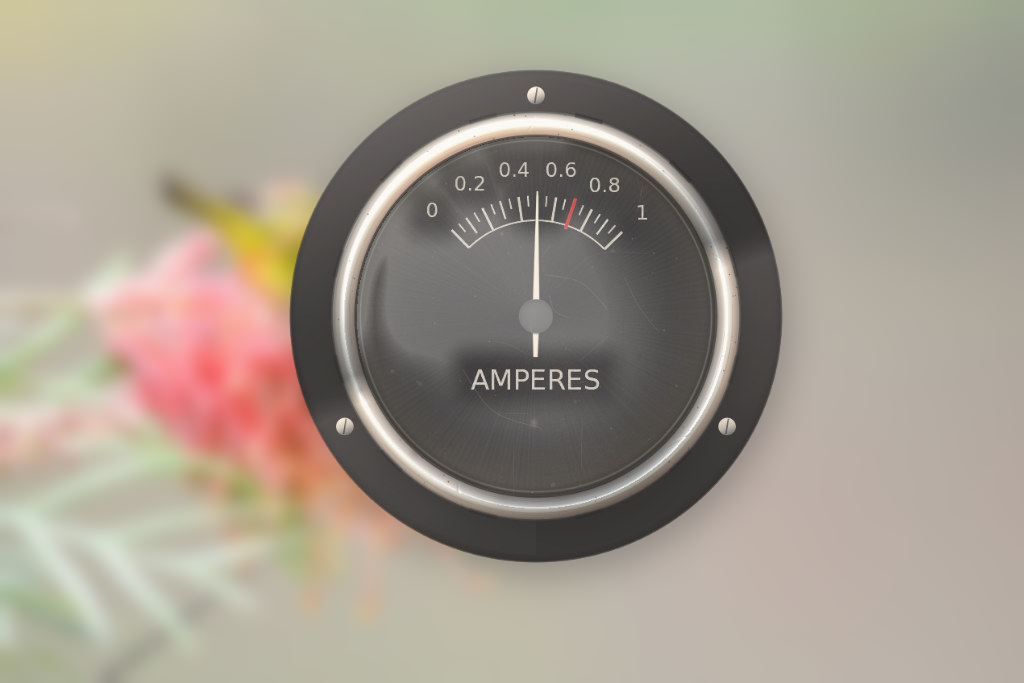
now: 0.5
